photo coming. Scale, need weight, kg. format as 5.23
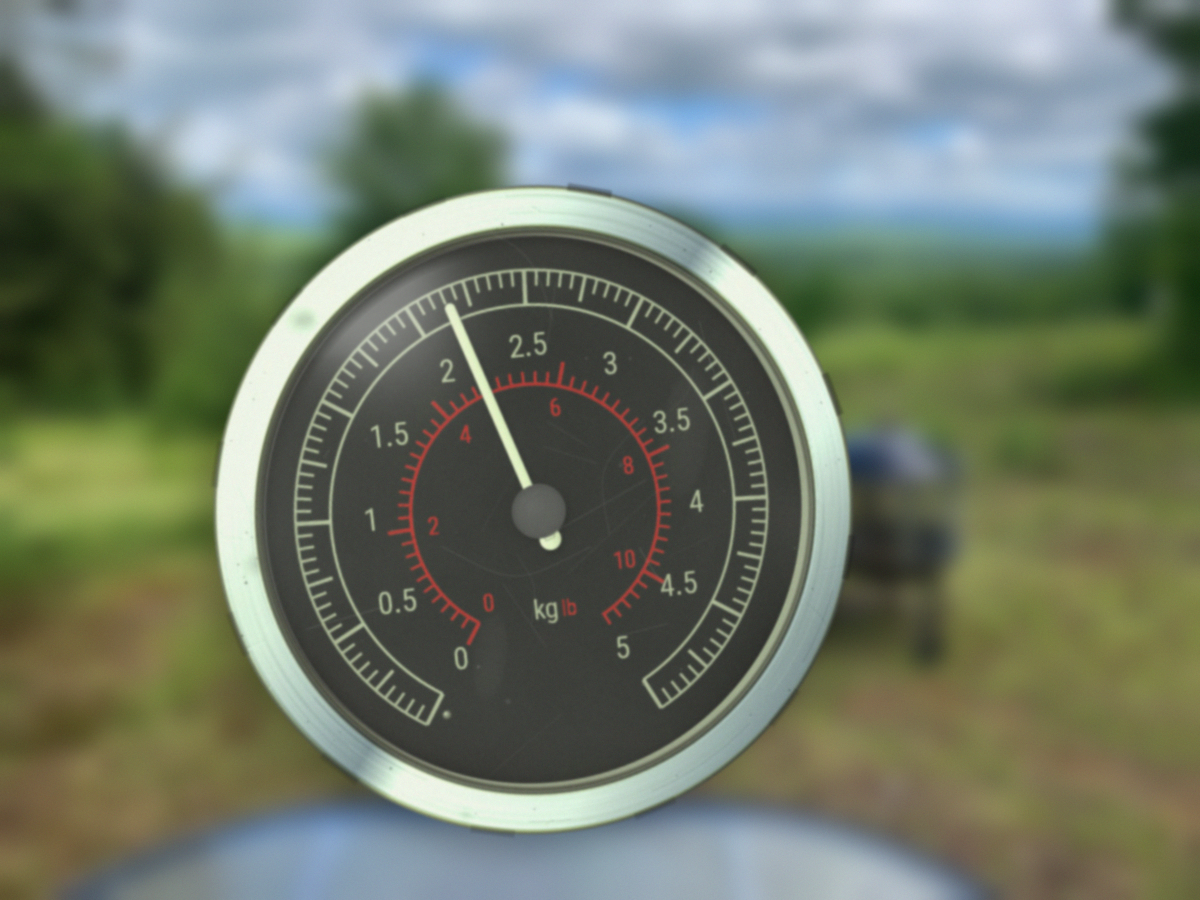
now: 2.15
